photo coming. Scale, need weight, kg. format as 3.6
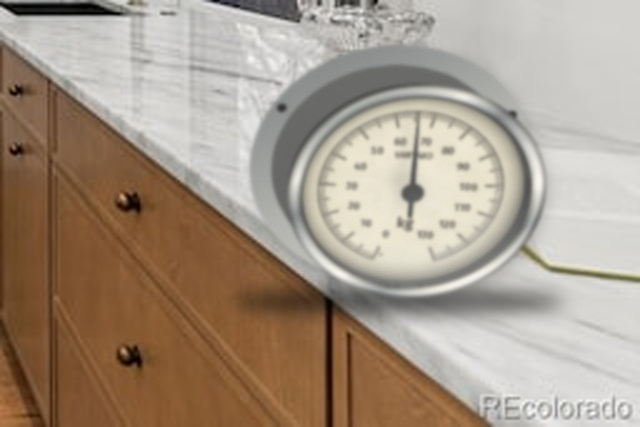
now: 65
